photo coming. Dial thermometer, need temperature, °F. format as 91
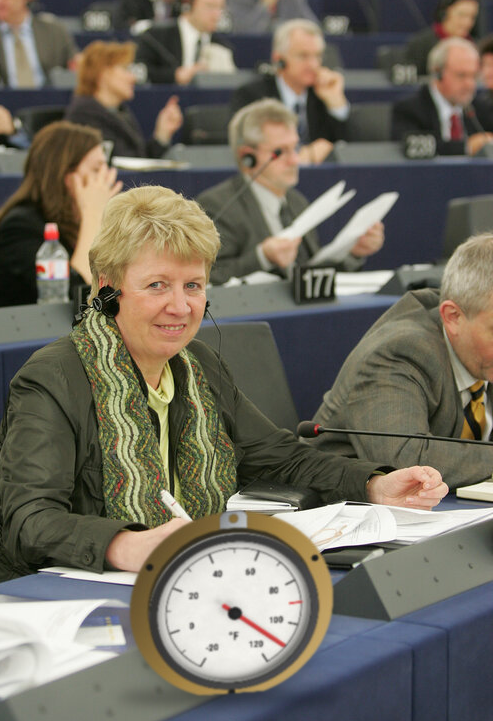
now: 110
